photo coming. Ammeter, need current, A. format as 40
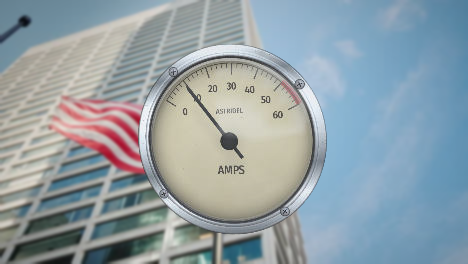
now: 10
